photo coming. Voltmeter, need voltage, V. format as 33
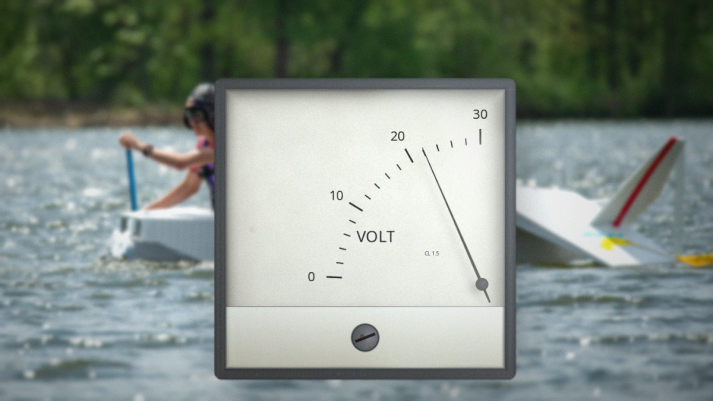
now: 22
